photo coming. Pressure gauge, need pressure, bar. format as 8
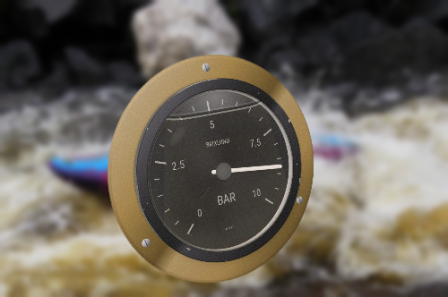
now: 8.75
